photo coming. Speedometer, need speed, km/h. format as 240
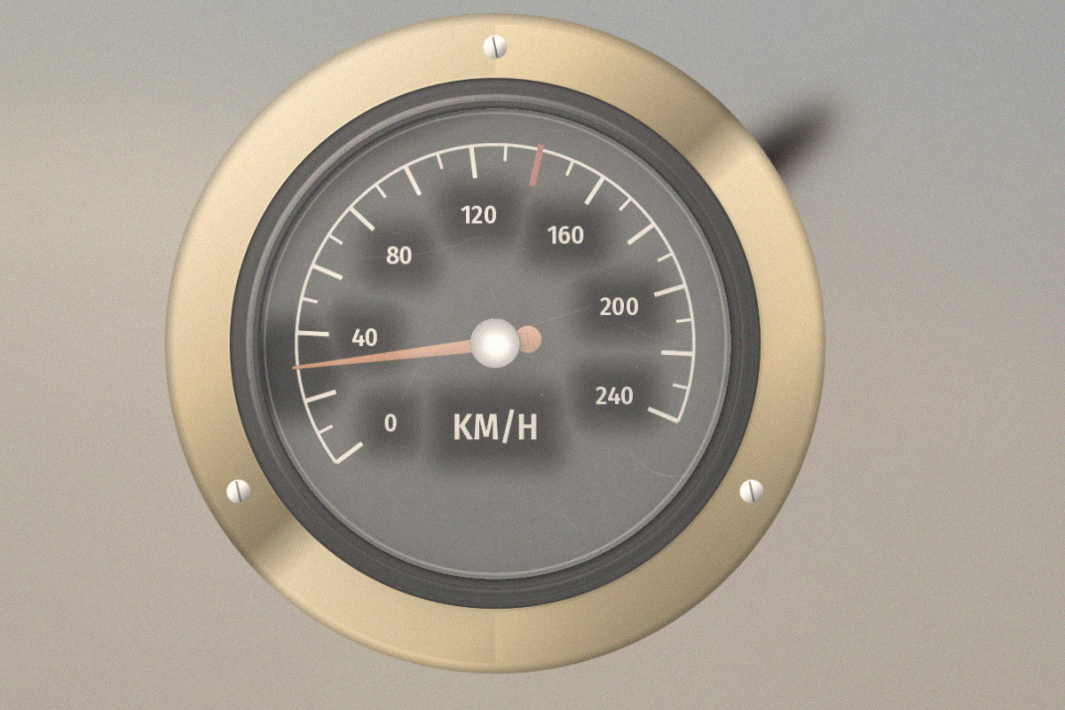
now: 30
